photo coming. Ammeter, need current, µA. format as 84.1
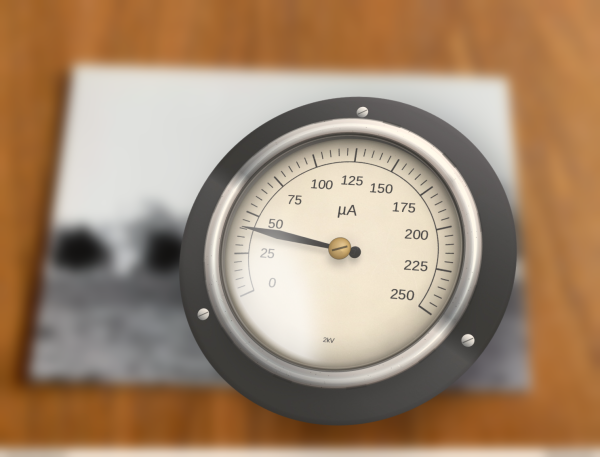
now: 40
